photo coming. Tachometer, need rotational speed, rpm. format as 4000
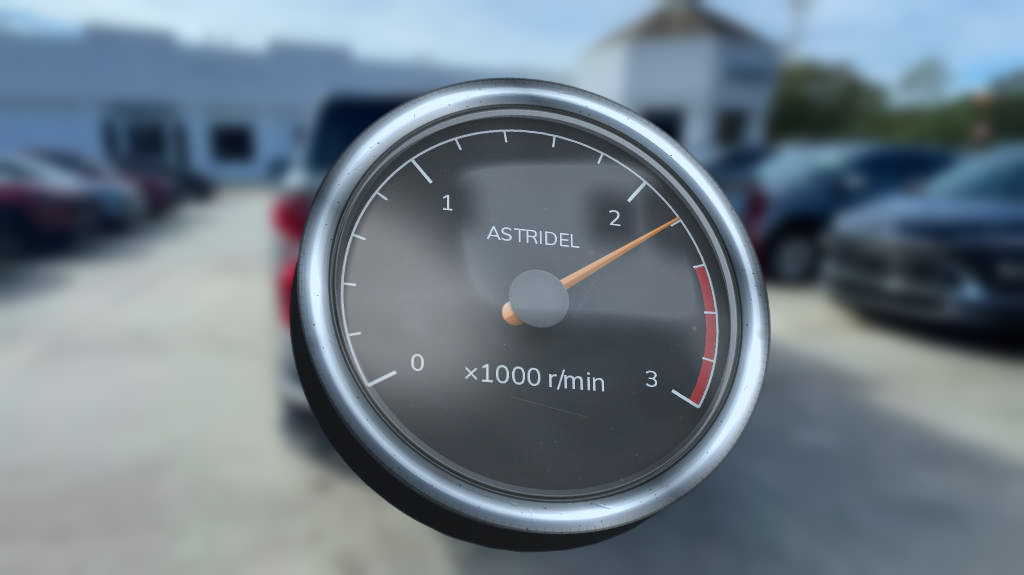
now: 2200
